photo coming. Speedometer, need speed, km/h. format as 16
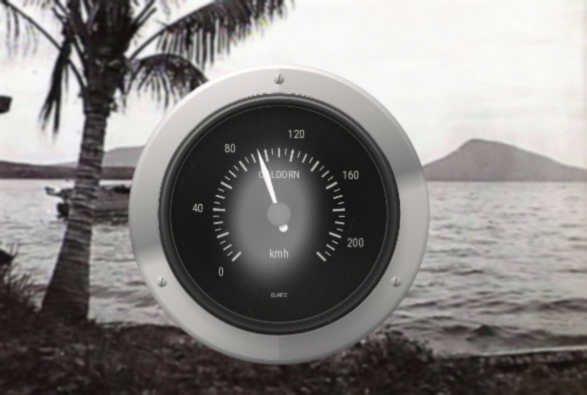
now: 95
